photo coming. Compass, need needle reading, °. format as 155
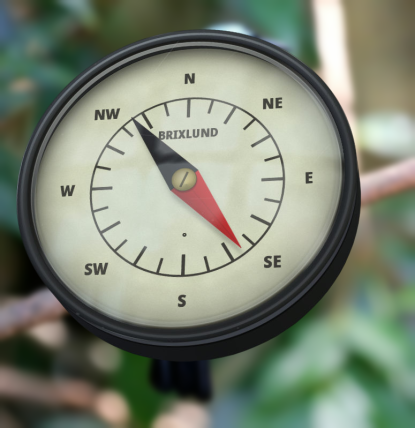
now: 142.5
